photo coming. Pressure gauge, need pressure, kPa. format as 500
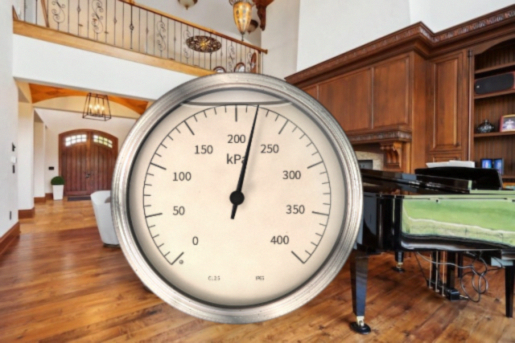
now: 220
